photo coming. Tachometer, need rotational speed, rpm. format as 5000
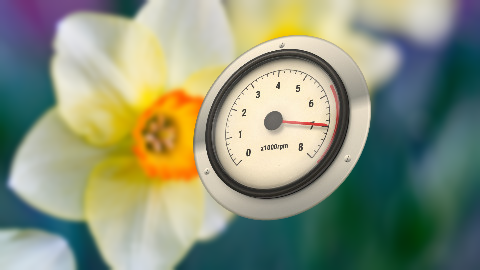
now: 7000
